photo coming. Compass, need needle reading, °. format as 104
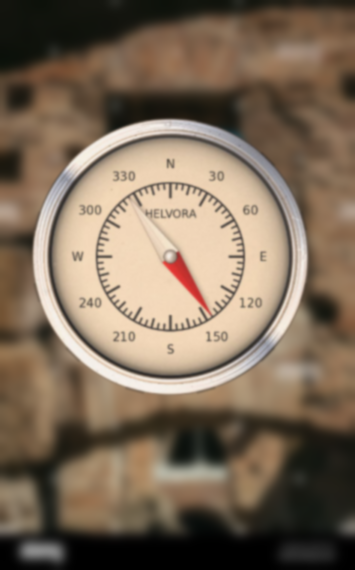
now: 145
